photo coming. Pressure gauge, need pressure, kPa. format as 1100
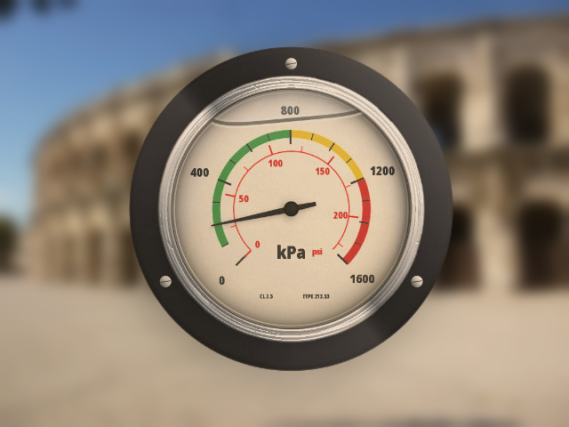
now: 200
